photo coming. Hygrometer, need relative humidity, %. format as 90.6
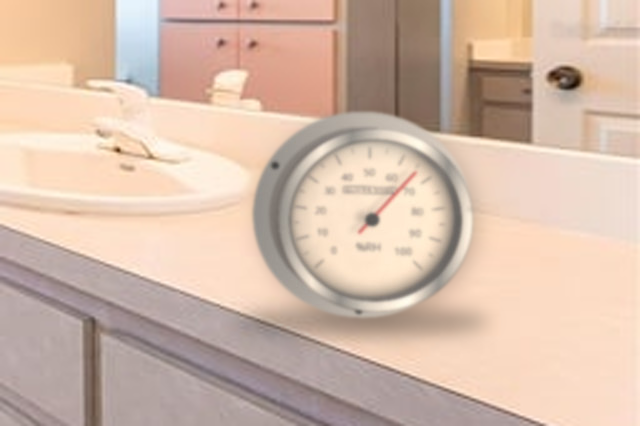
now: 65
